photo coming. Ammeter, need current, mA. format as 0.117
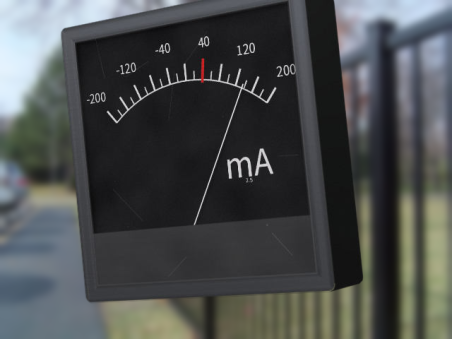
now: 140
